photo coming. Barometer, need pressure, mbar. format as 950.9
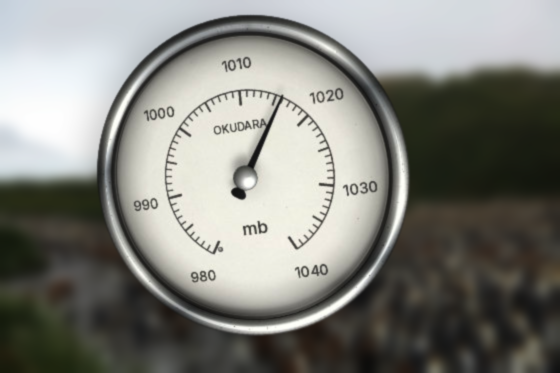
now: 1016
